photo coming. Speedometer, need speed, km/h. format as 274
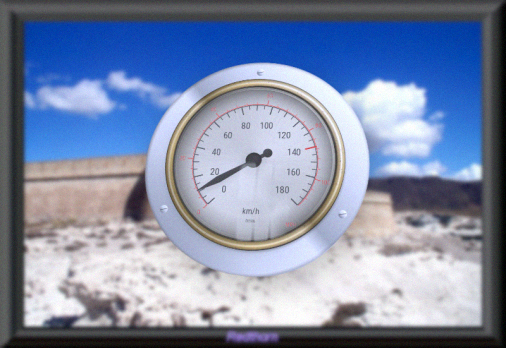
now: 10
